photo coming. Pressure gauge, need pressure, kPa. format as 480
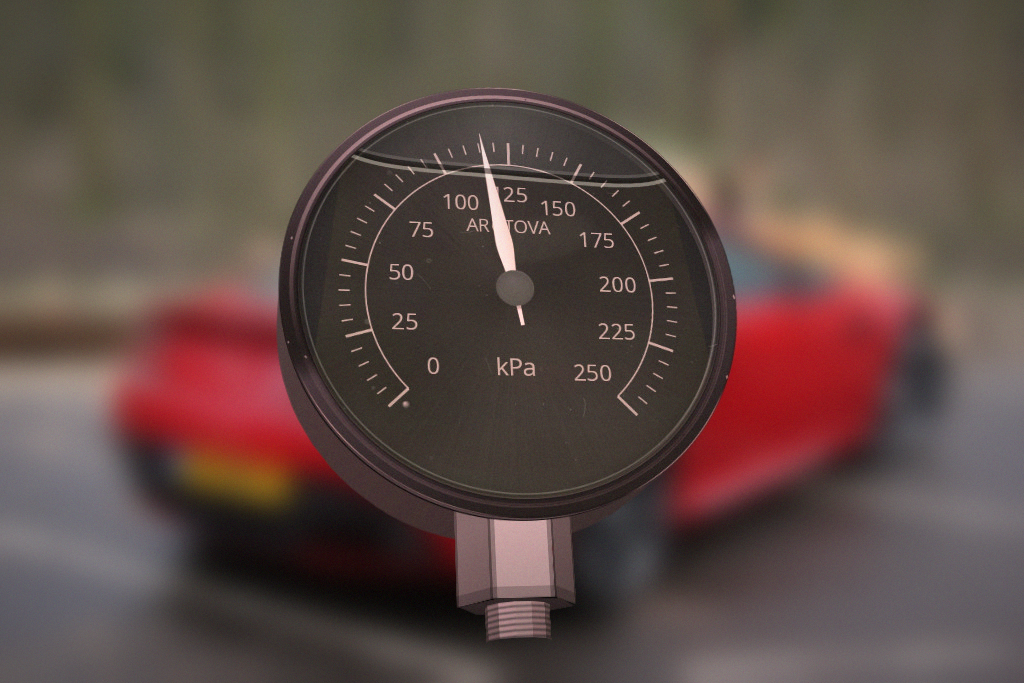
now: 115
